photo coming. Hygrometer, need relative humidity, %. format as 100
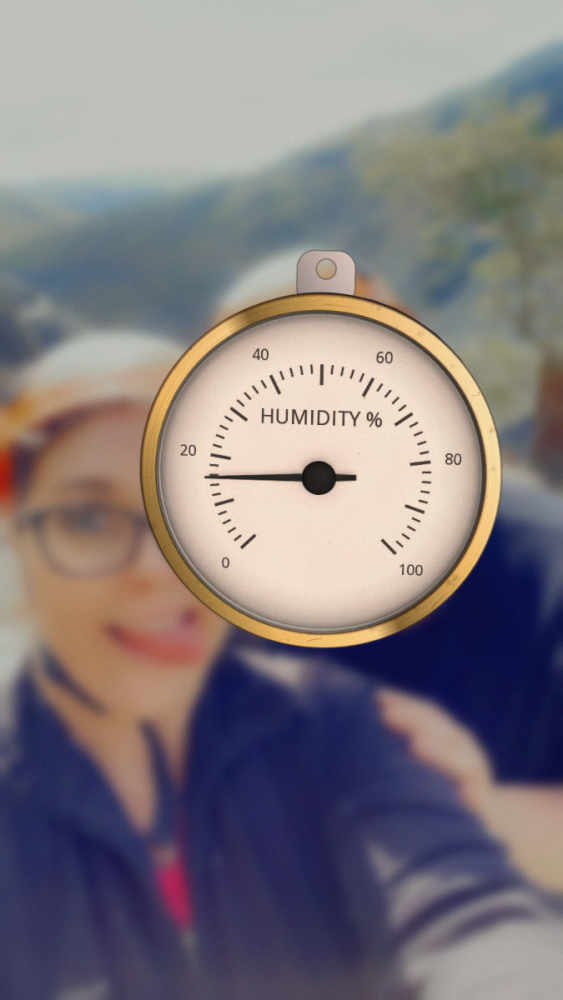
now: 16
